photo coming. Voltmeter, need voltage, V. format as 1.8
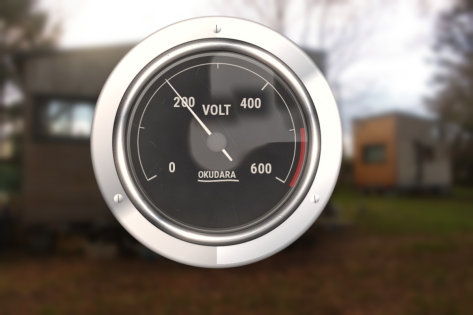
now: 200
